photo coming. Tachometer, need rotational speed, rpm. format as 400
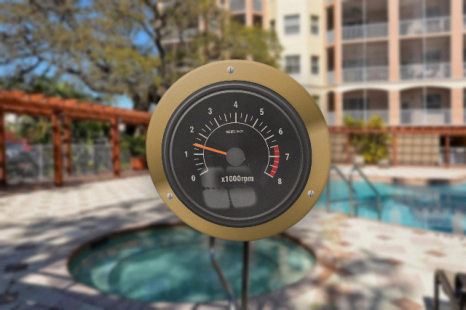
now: 1500
